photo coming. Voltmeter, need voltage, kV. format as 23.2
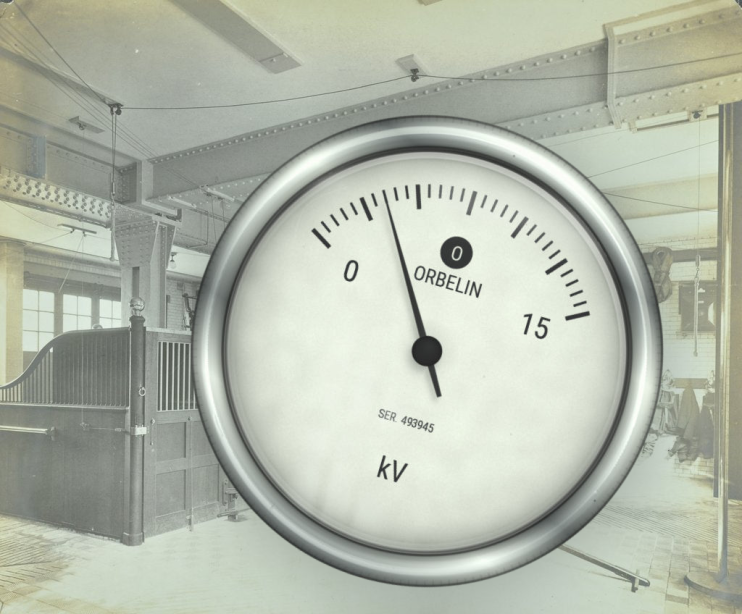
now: 3.5
